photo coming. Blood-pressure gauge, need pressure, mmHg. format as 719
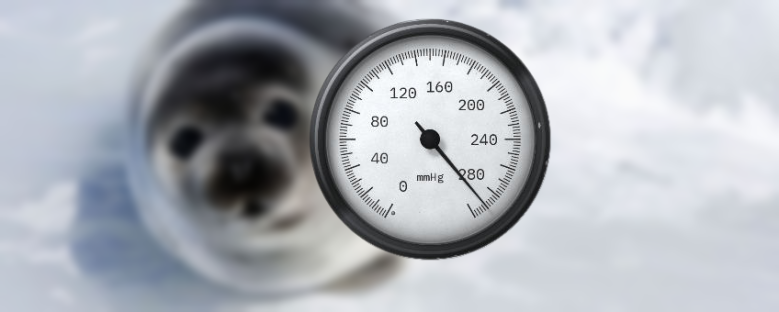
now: 290
